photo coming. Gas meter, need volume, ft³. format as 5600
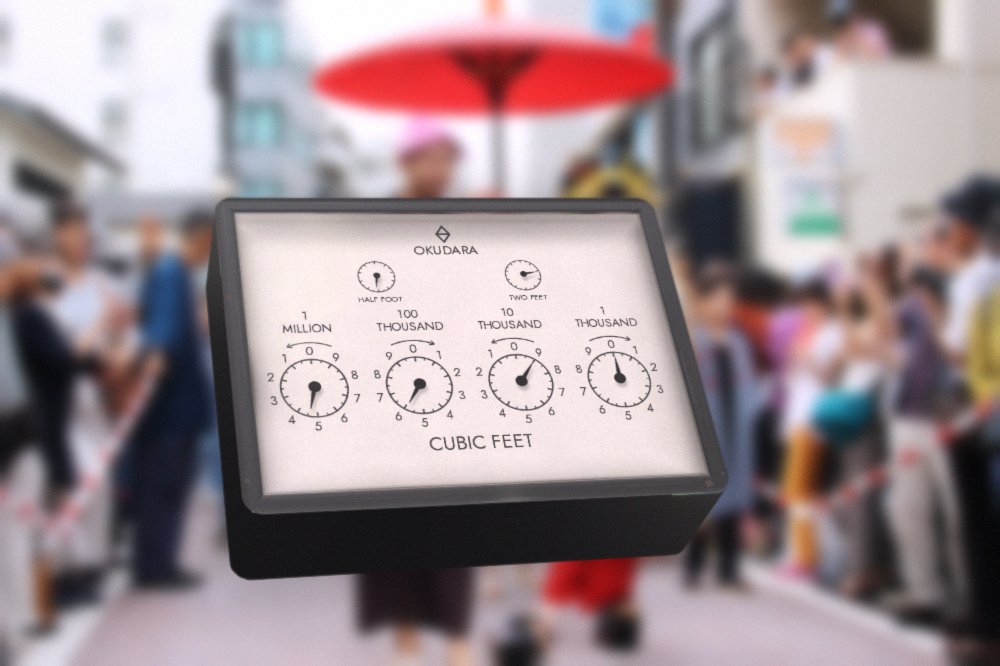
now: 459000
